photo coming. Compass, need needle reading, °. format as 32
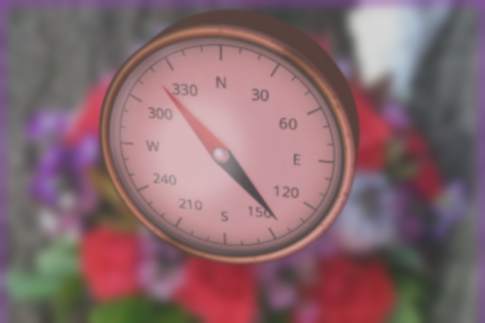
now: 320
